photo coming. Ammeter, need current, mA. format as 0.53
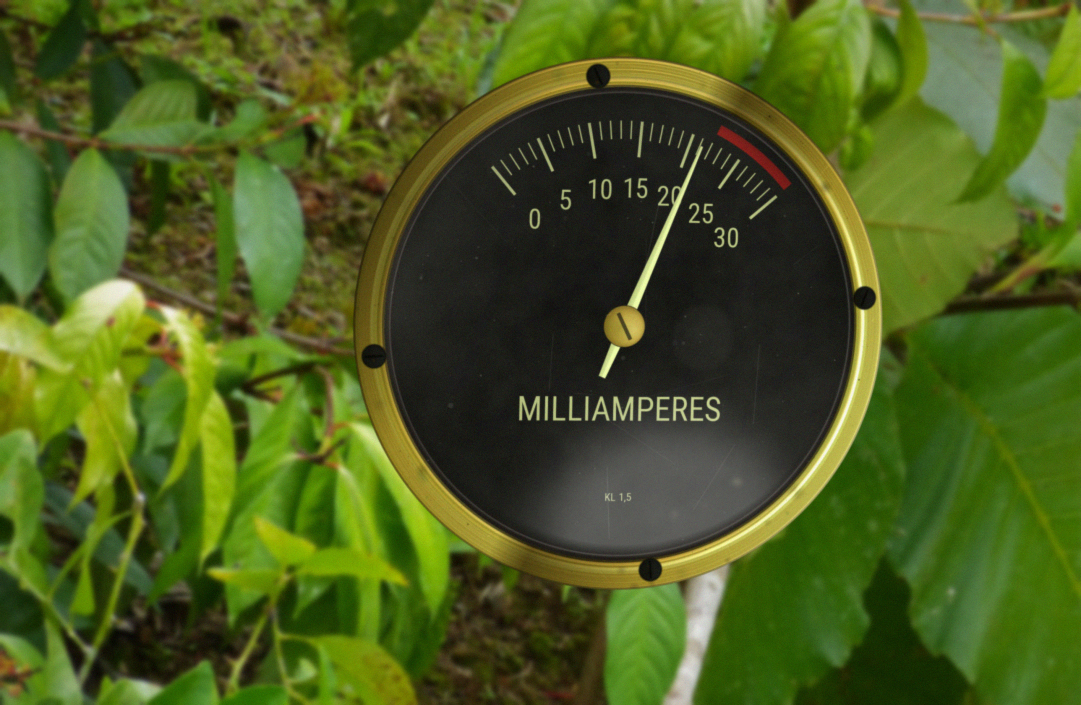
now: 21
